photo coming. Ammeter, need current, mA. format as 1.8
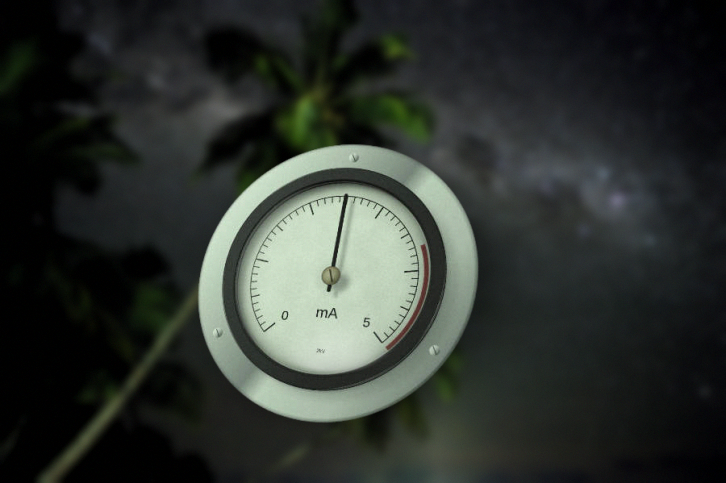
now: 2.5
